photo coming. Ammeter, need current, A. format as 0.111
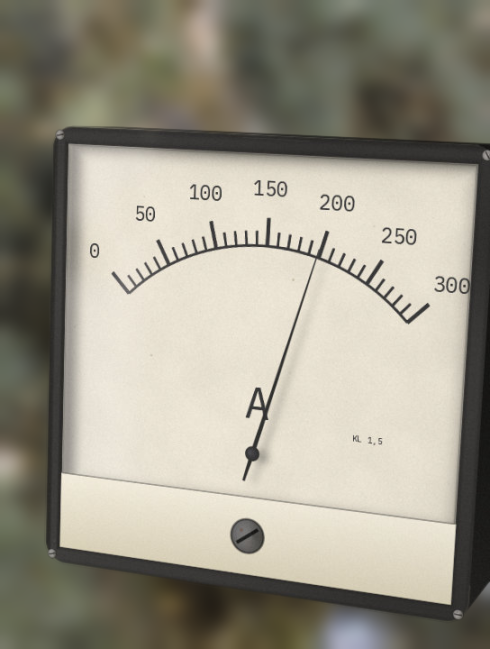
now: 200
